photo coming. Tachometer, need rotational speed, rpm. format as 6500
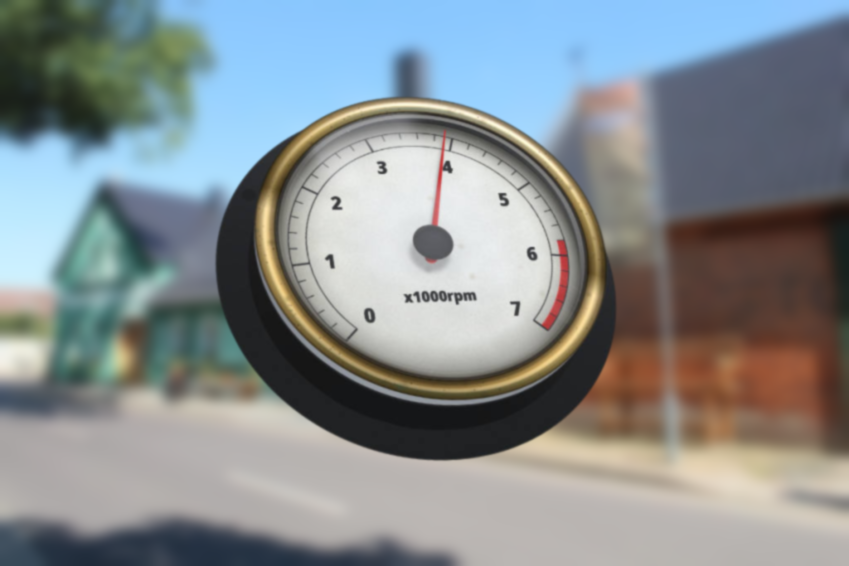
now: 3900
